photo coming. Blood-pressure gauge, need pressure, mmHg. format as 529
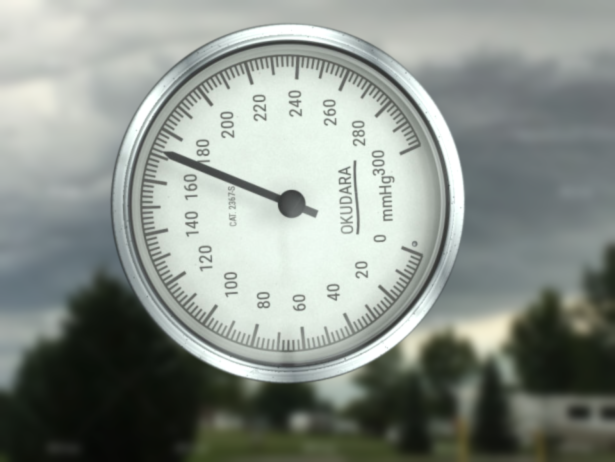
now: 172
